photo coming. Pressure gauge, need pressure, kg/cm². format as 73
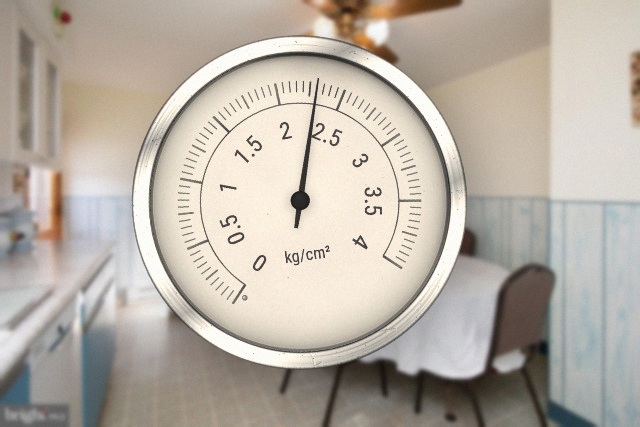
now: 2.3
